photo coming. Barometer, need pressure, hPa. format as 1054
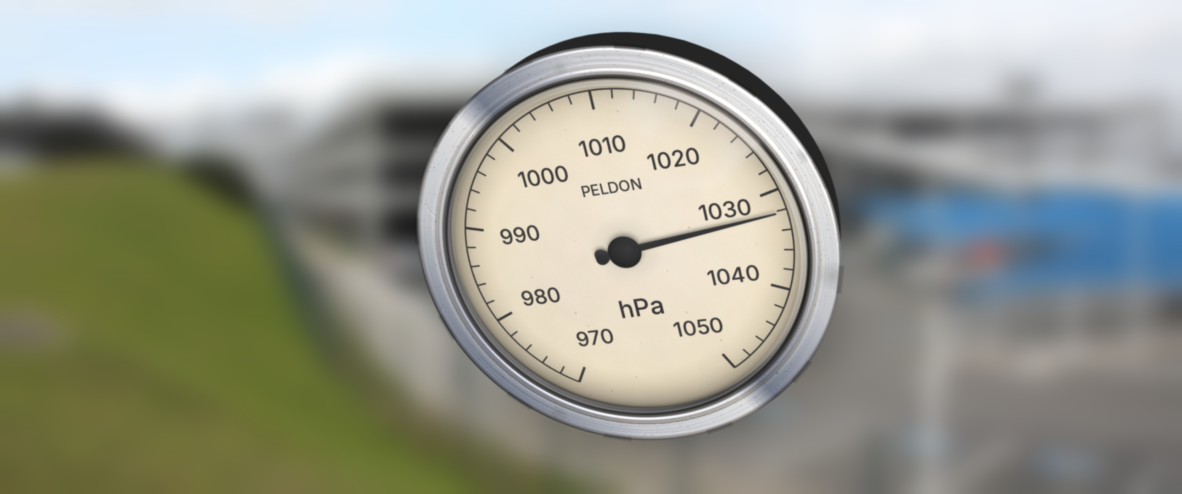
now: 1032
